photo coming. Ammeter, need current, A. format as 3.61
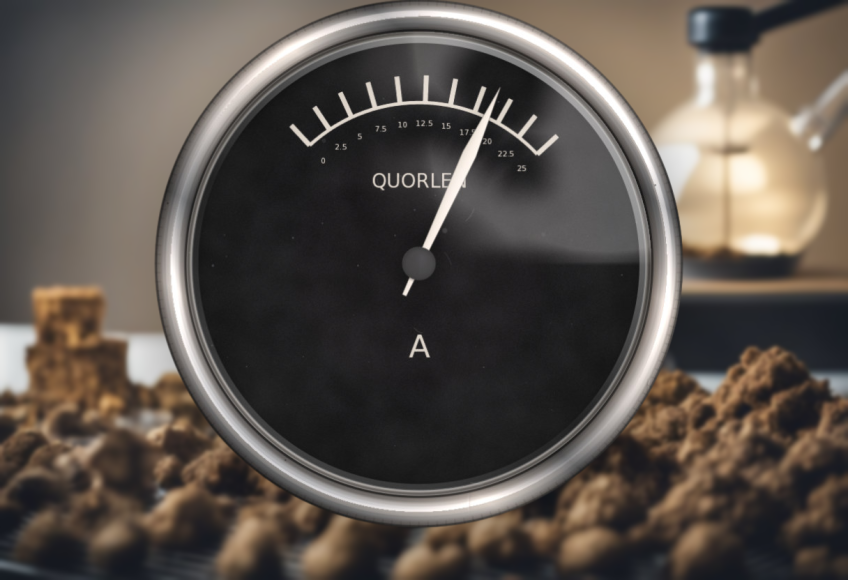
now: 18.75
